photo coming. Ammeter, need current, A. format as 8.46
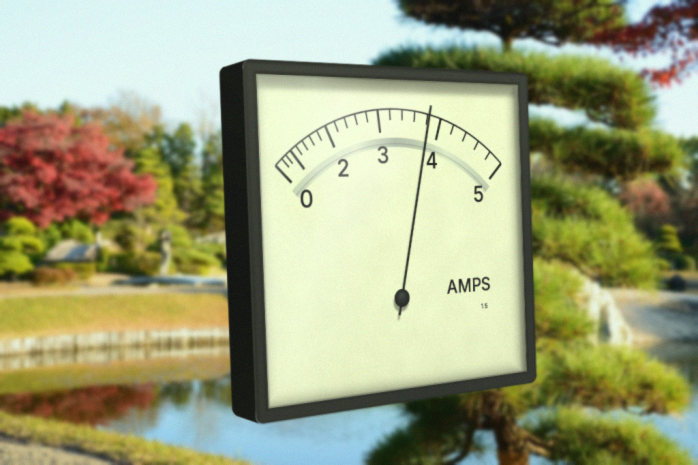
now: 3.8
